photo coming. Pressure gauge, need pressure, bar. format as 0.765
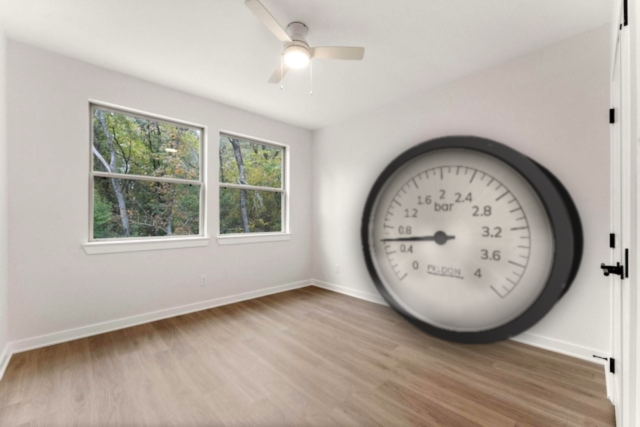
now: 0.6
